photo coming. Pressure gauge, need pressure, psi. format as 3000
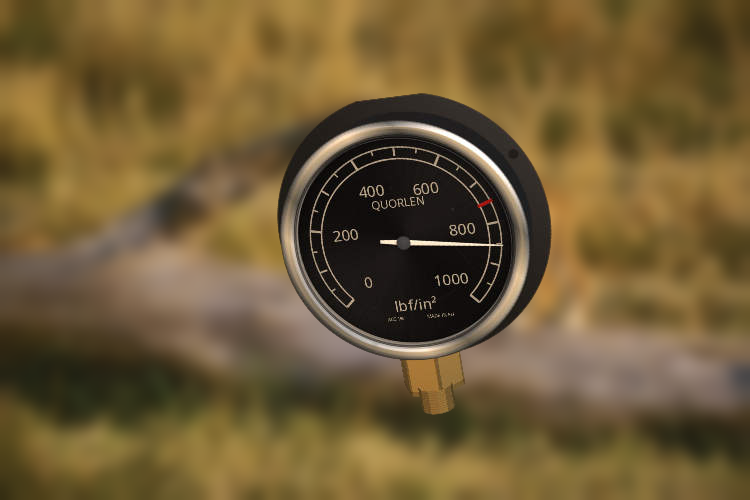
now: 850
